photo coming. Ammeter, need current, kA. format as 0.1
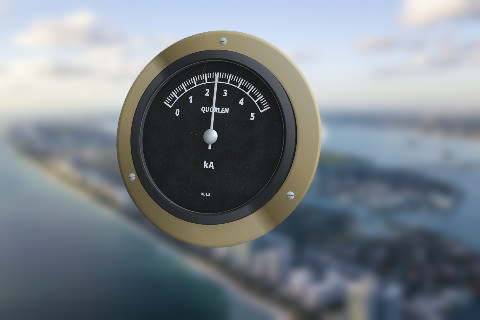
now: 2.5
